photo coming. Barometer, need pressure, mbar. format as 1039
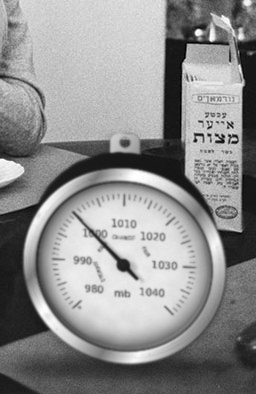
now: 1000
